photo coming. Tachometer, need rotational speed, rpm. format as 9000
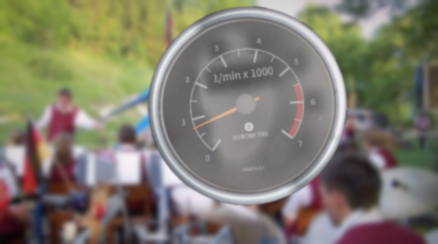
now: 750
